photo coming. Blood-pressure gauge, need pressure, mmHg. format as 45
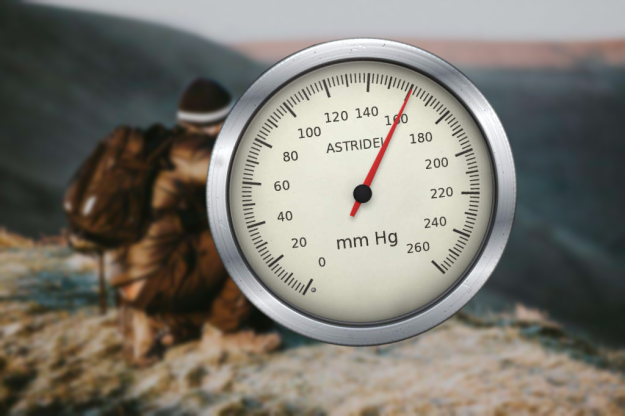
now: 160
